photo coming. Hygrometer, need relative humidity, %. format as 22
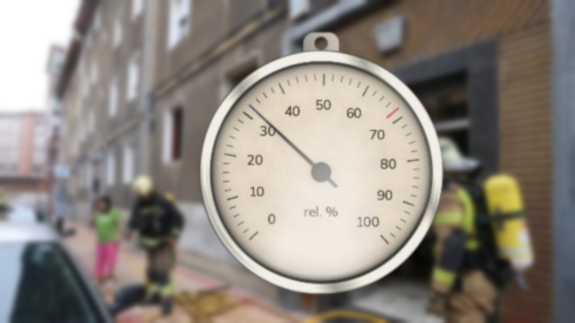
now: 32
